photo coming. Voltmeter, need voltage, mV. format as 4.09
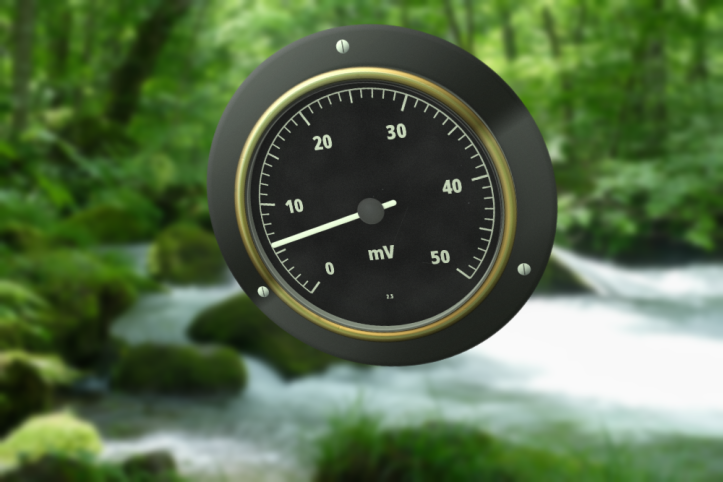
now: 6
